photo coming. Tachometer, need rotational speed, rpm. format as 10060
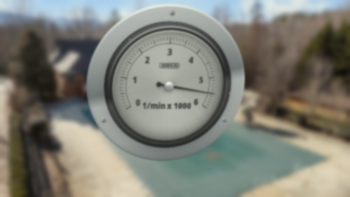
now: 5500
